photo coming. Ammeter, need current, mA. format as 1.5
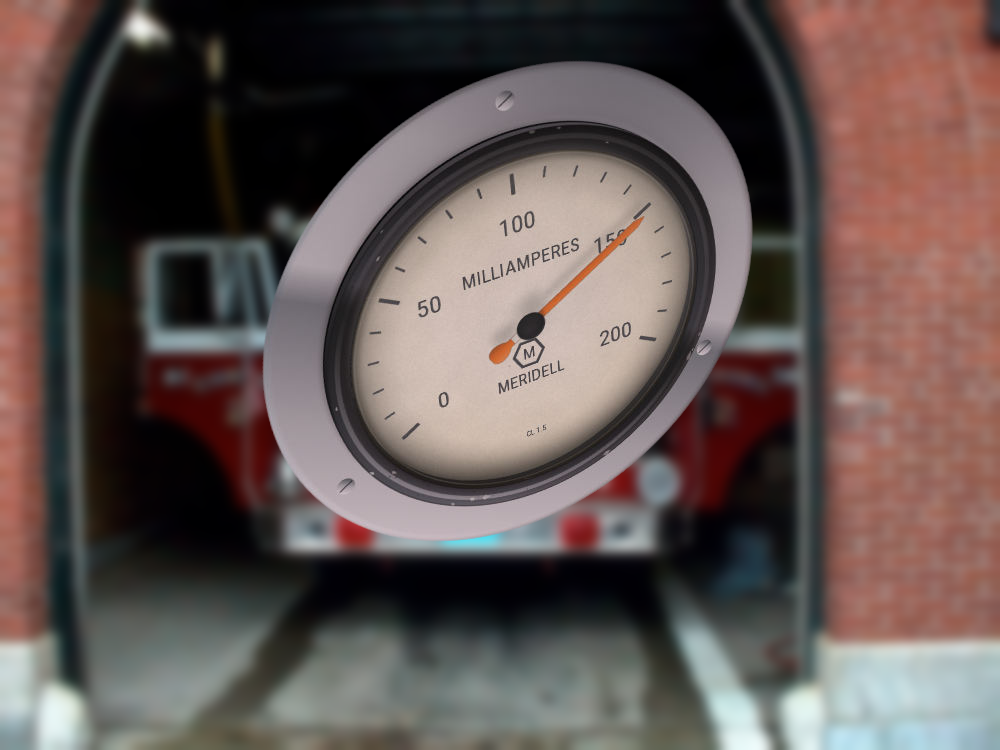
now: 150
